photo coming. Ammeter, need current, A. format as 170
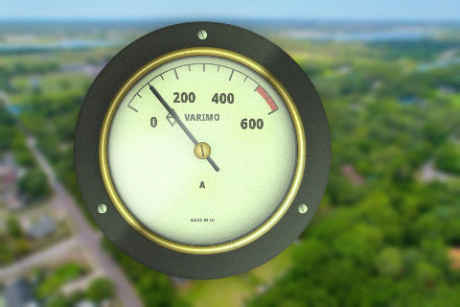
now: 100
